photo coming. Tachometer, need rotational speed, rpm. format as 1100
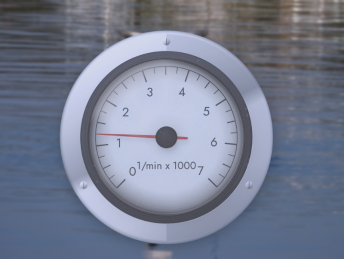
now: 1250
